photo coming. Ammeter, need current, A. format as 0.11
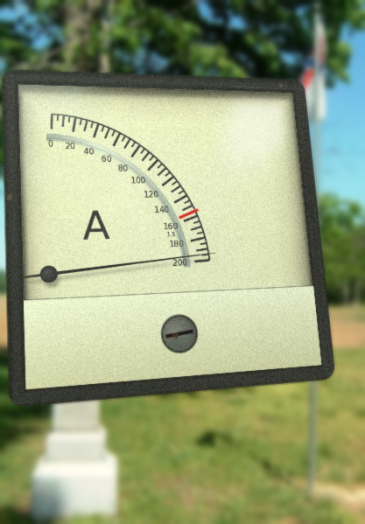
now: 195
